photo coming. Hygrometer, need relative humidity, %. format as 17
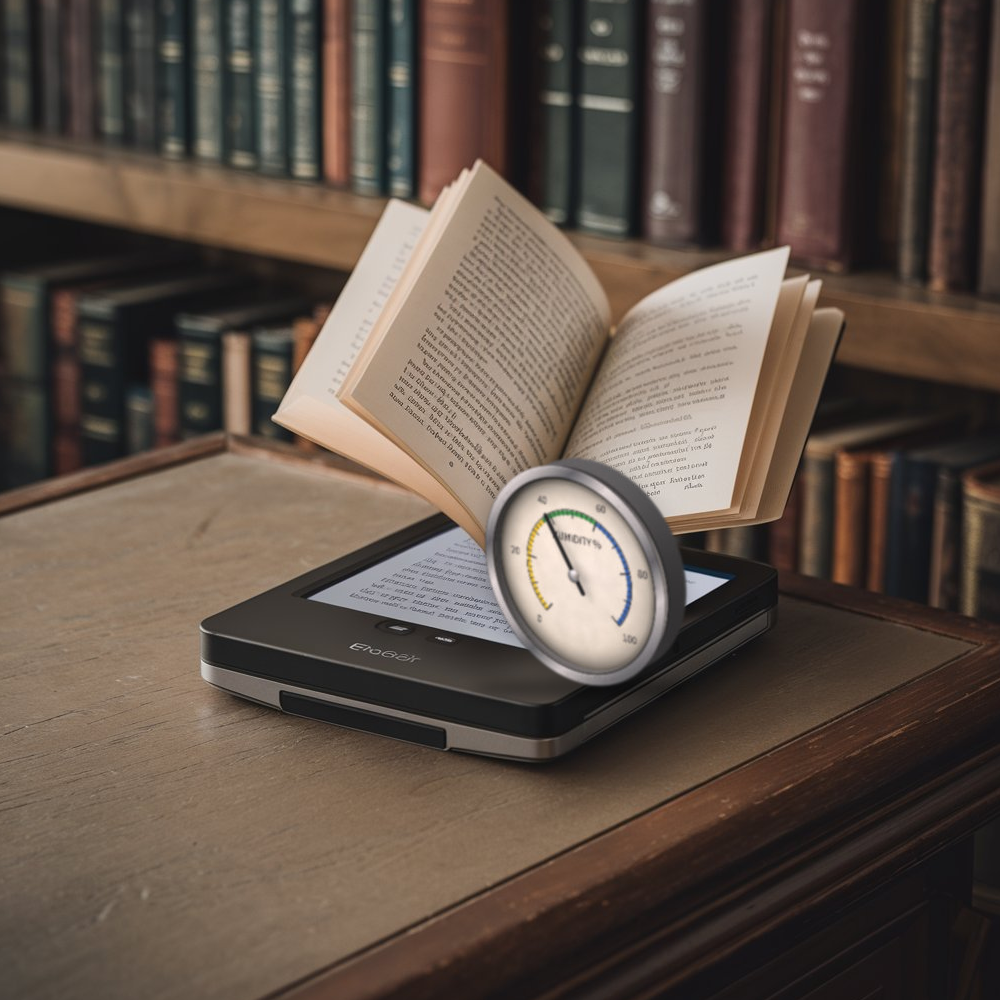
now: 40
